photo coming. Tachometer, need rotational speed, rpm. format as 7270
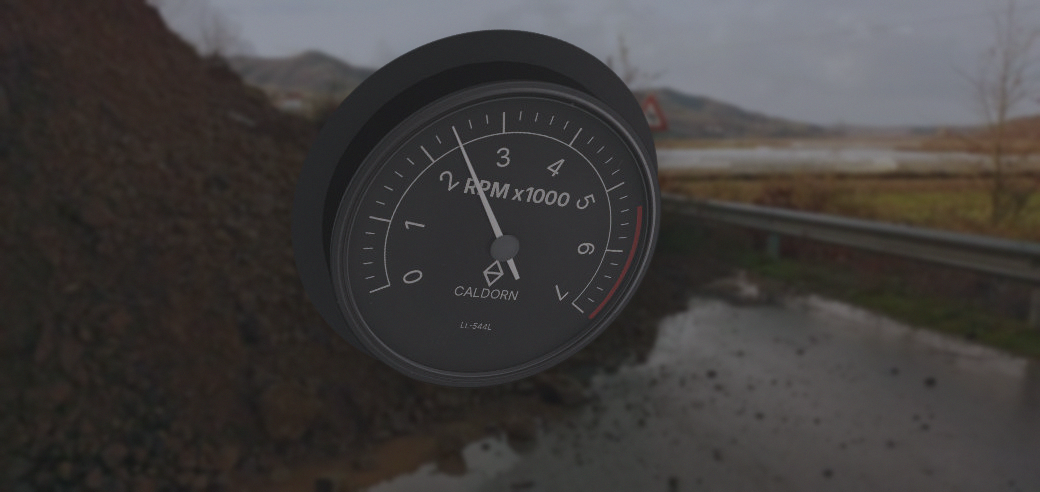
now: 2400
